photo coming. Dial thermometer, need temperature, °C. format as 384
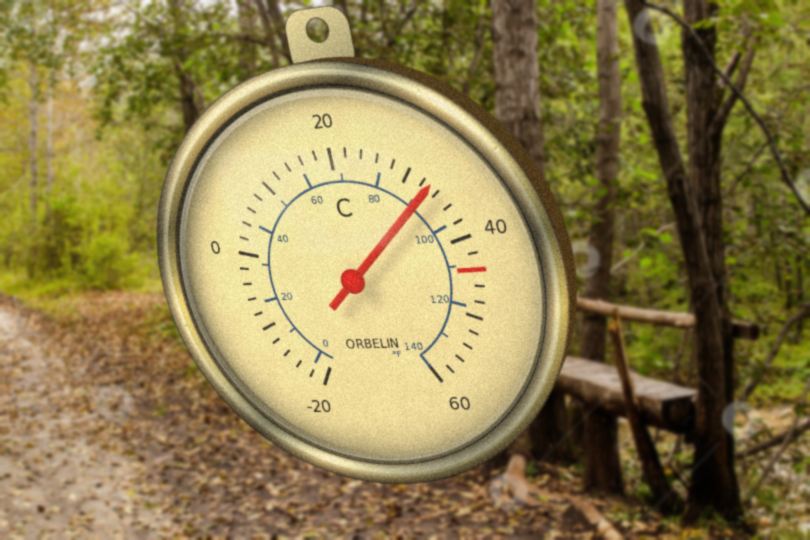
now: 33
